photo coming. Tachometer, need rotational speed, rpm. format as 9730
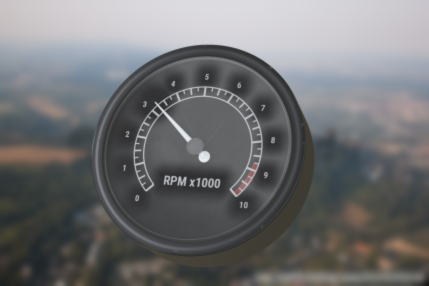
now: 3250
